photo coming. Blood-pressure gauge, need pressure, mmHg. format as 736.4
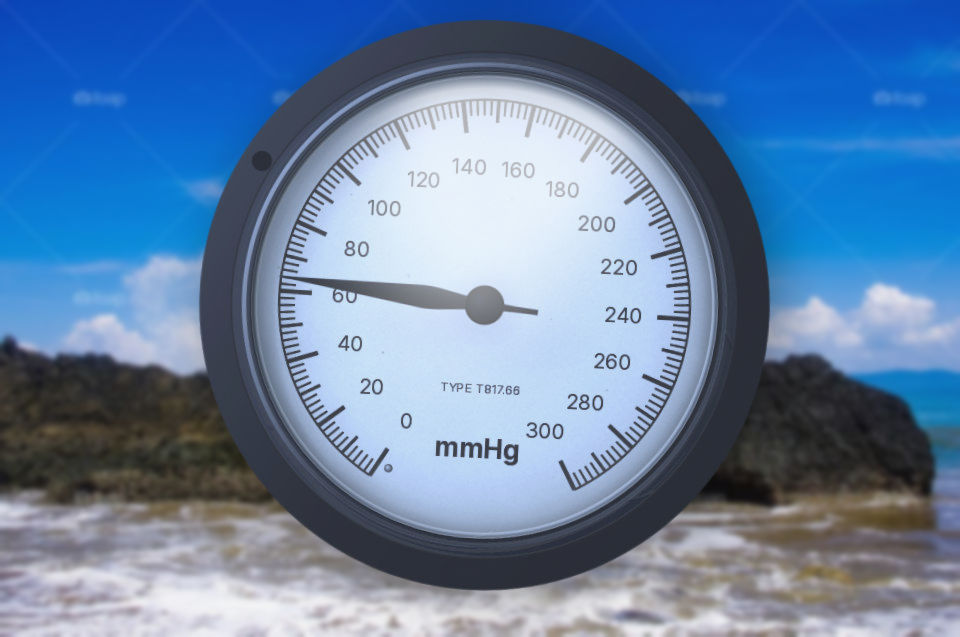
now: 64
